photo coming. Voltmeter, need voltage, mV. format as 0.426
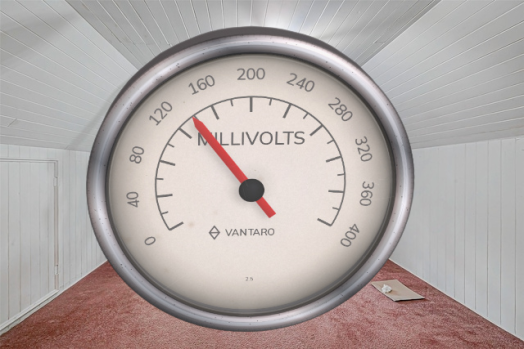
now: 140
